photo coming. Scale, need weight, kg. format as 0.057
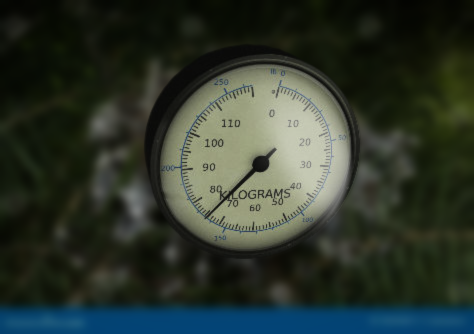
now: 75
